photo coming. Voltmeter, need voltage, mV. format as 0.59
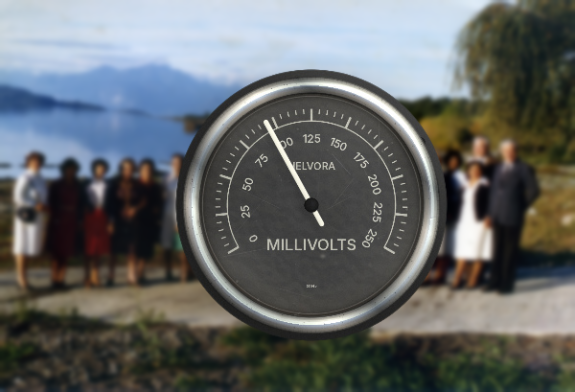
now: 95
